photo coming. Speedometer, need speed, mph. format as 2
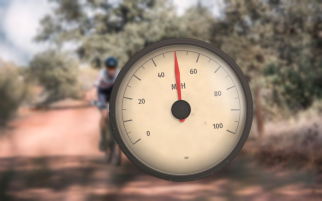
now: 50
